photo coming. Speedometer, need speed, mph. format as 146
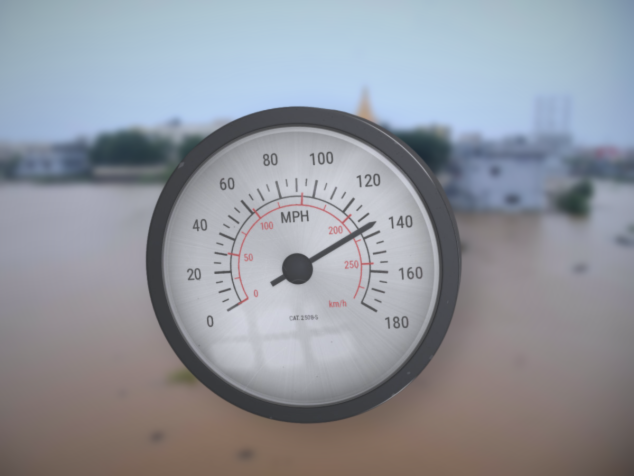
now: 135
